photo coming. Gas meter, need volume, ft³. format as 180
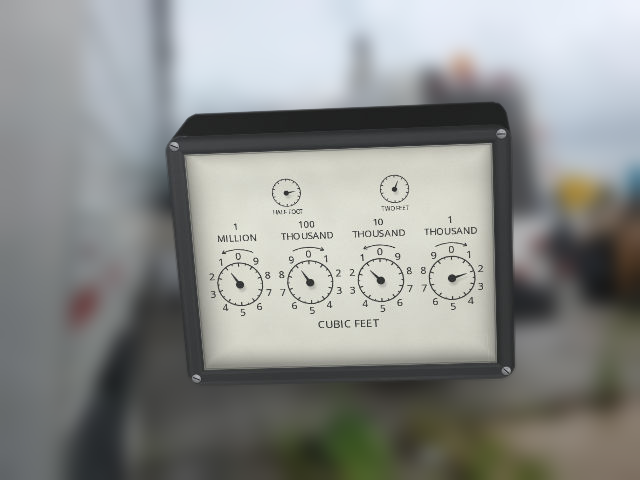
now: 91200
